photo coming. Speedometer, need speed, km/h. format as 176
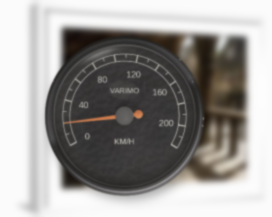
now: 20
